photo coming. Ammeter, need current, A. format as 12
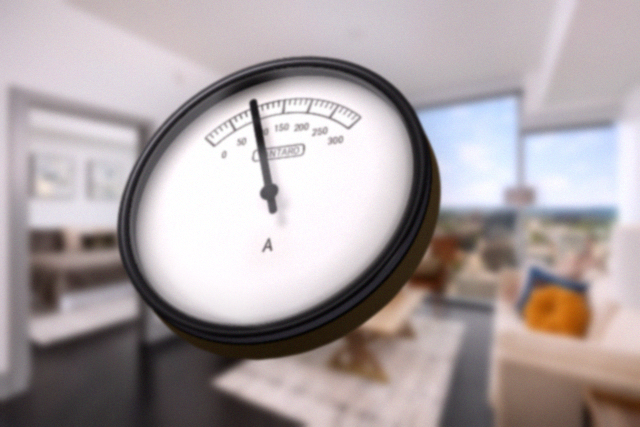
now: 100
